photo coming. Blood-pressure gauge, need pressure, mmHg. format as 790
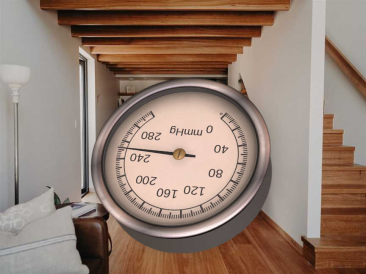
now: 250
